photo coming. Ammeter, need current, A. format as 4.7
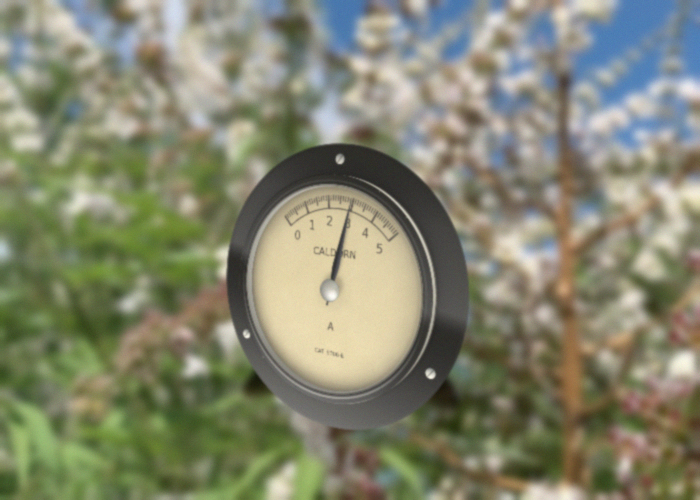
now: 3
